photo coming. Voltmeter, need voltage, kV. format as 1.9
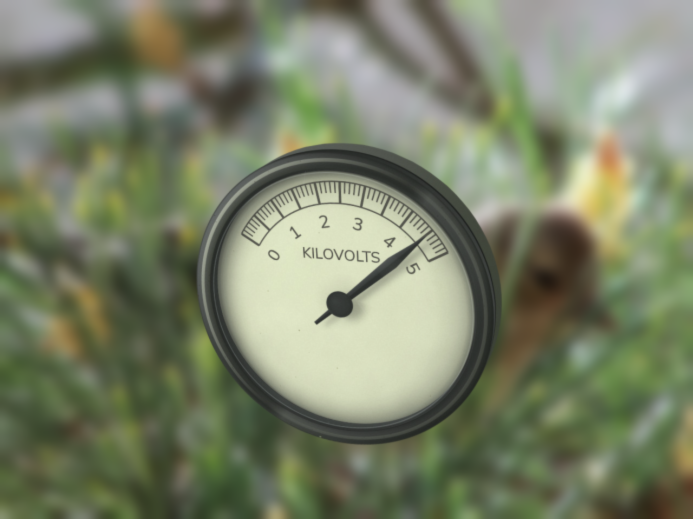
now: 4.5
